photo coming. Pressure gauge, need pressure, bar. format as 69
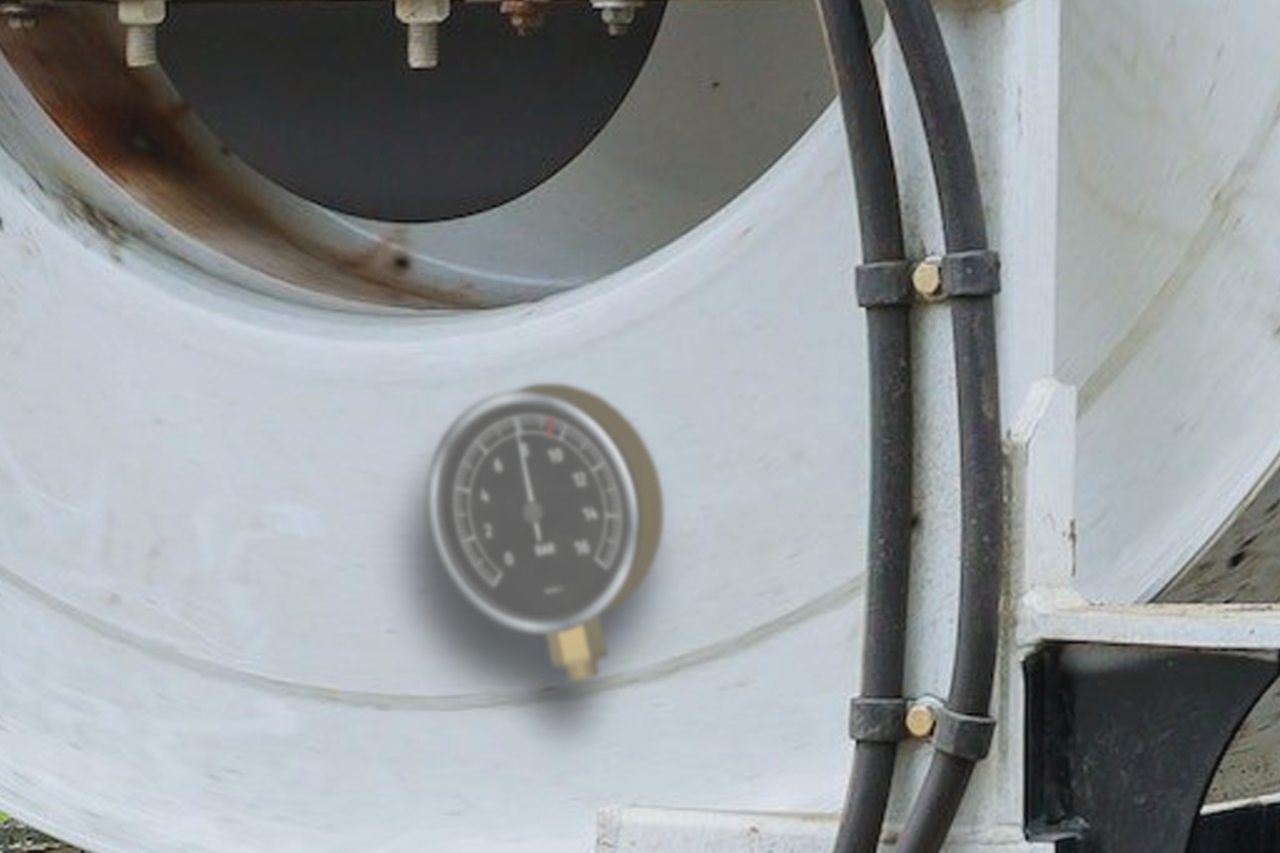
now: 8
